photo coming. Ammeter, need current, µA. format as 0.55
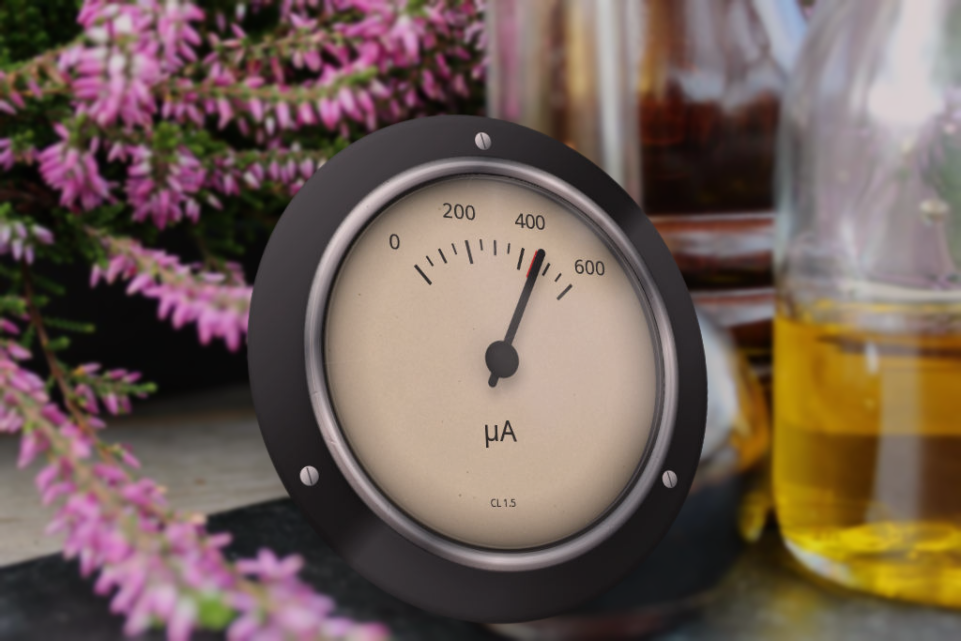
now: 450
